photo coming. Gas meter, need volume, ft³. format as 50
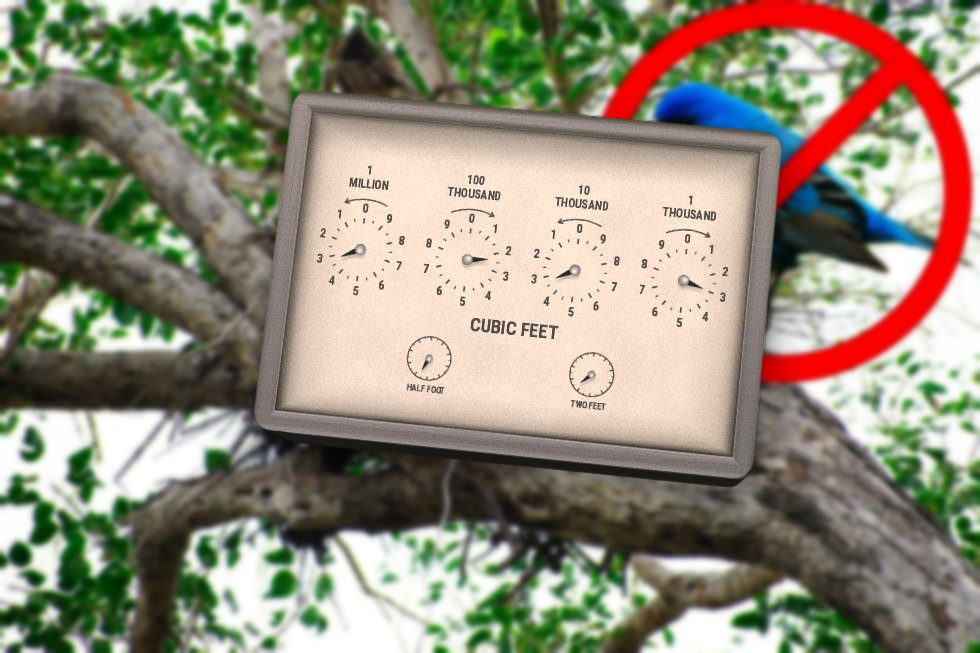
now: 323300
